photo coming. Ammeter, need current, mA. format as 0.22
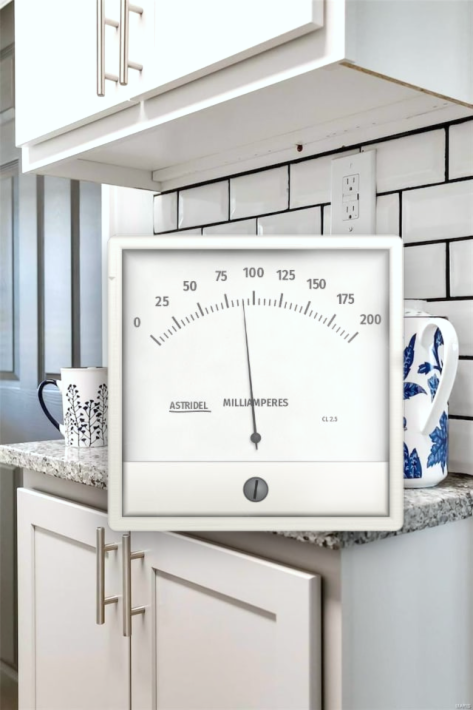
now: 90
